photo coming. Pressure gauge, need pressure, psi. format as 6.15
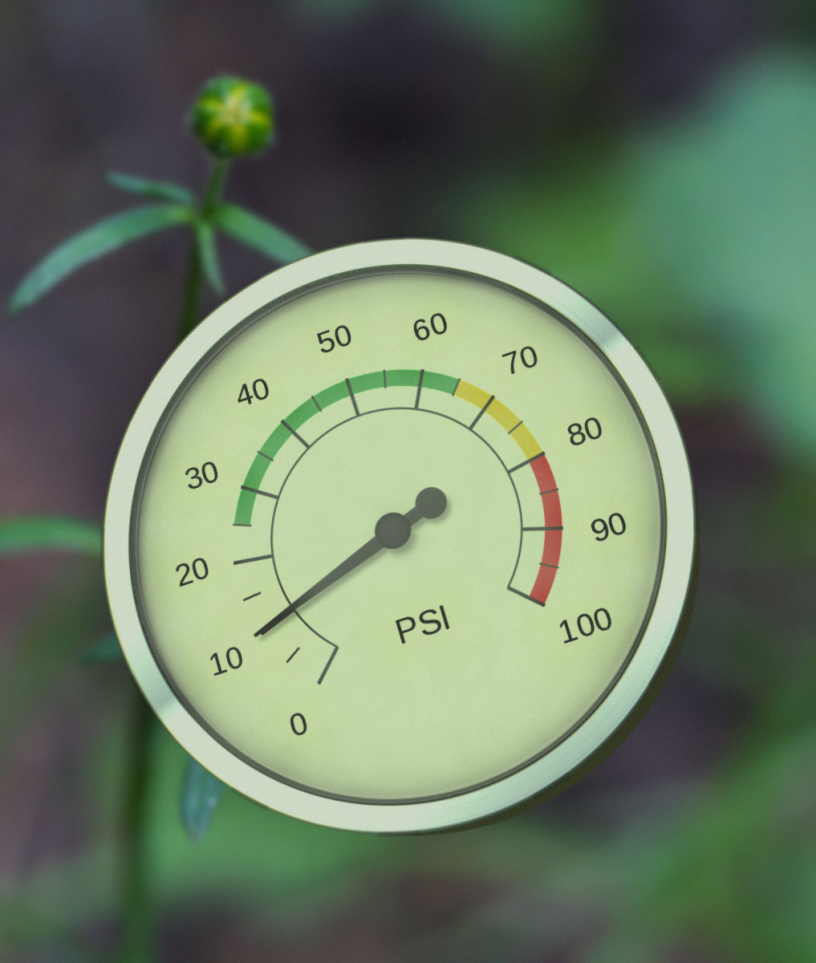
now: 10
